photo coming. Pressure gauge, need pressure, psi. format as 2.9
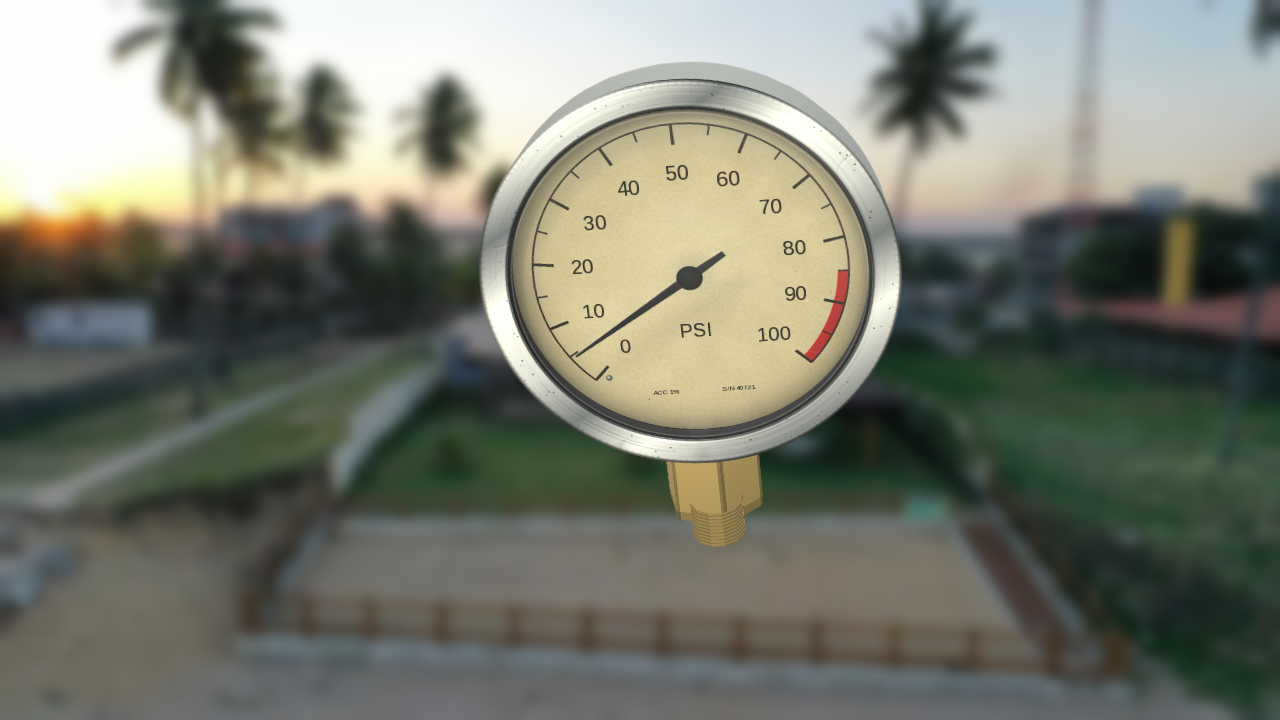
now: 5
